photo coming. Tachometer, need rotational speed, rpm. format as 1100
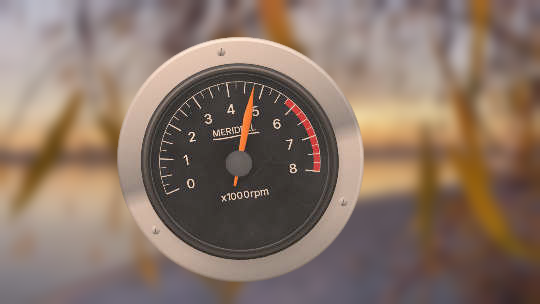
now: 4750
